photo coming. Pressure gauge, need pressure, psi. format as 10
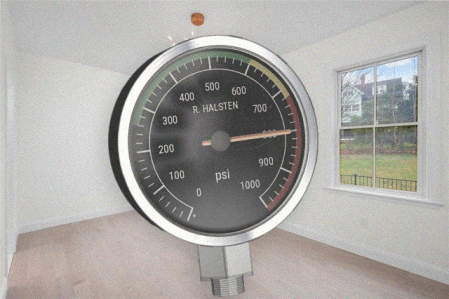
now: 800
